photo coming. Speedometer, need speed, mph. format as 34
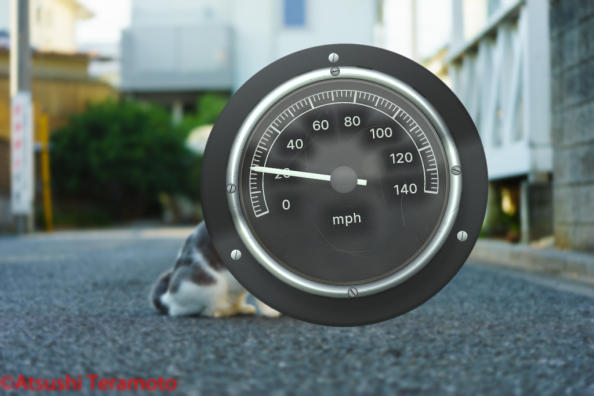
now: 20
